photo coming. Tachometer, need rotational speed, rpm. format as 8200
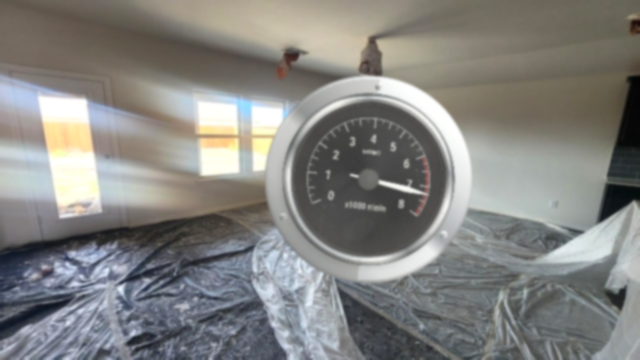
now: 7250
